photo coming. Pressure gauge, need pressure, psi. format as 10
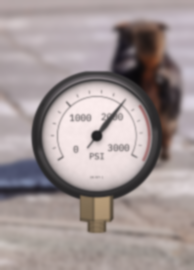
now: 2000
